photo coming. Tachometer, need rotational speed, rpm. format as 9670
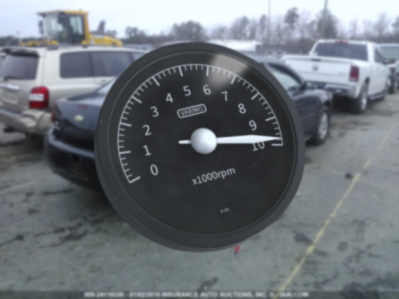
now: 9800
